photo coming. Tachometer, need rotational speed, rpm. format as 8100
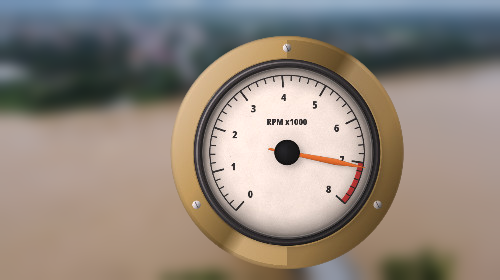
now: 7100
